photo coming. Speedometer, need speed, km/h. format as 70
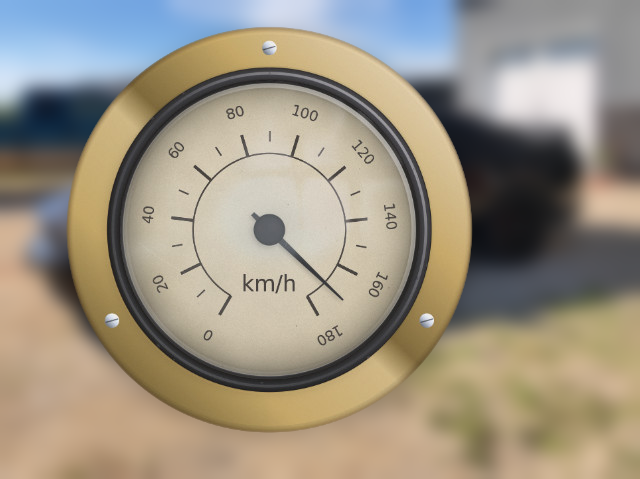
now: 170
